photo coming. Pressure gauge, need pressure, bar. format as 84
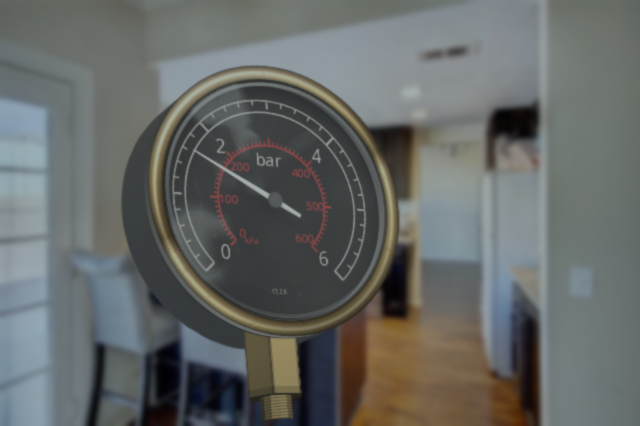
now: 1.6
